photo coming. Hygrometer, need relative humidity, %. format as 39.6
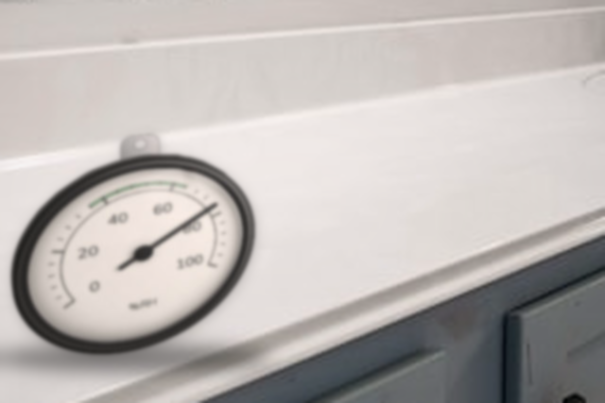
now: 76
